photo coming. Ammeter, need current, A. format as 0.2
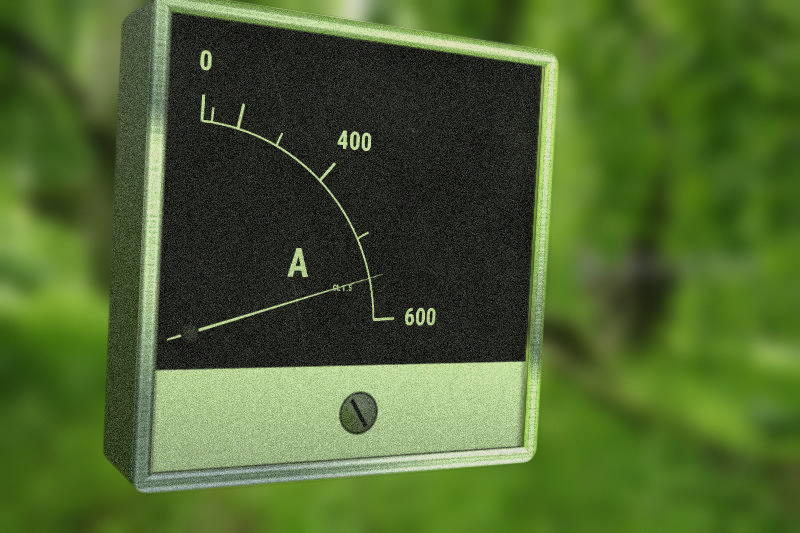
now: 550
